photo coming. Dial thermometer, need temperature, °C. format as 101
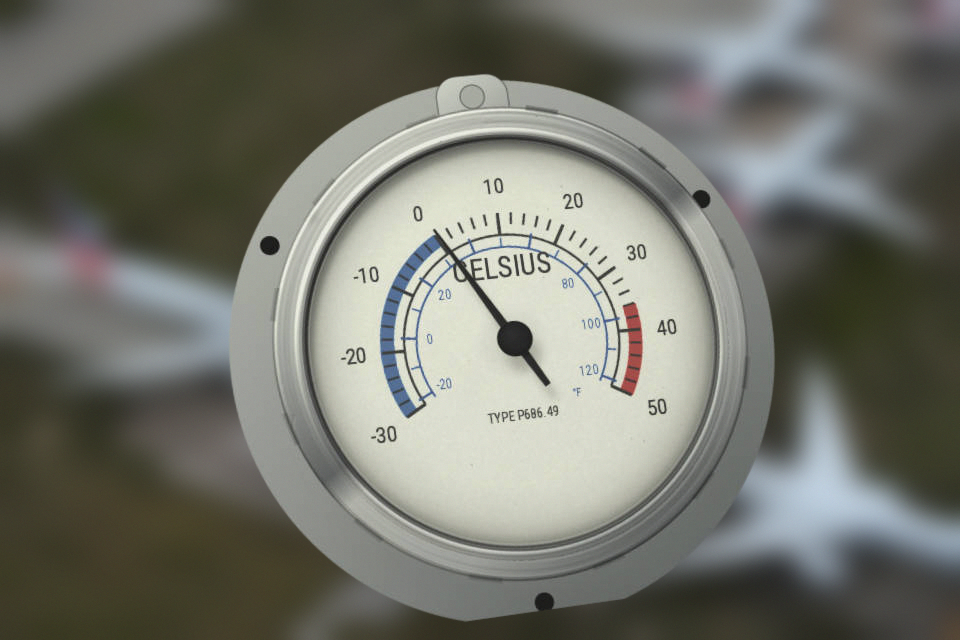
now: 0
